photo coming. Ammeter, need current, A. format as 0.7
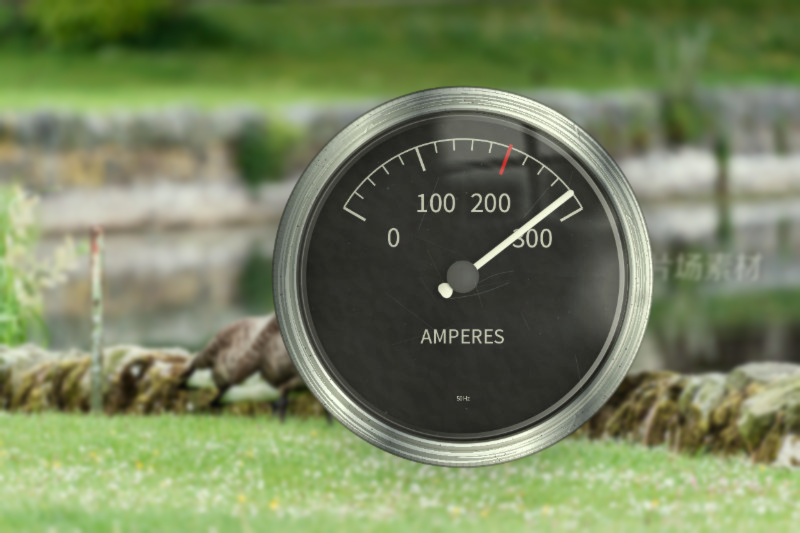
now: 280
